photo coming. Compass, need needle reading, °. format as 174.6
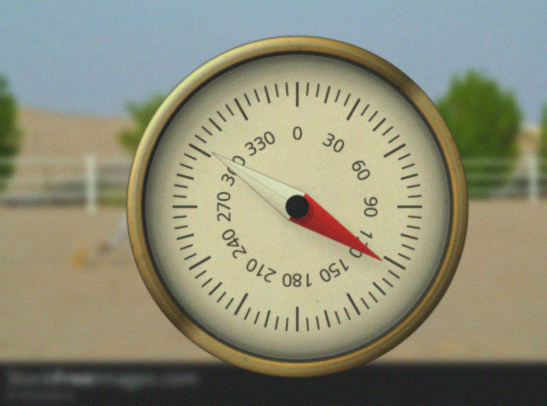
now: 122.5
